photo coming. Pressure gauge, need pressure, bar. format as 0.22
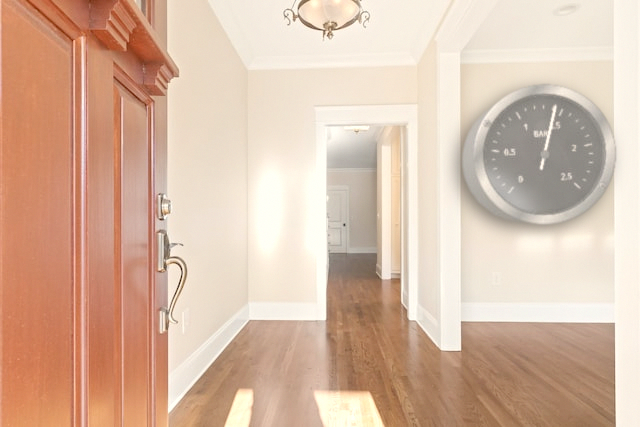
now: 1.4
